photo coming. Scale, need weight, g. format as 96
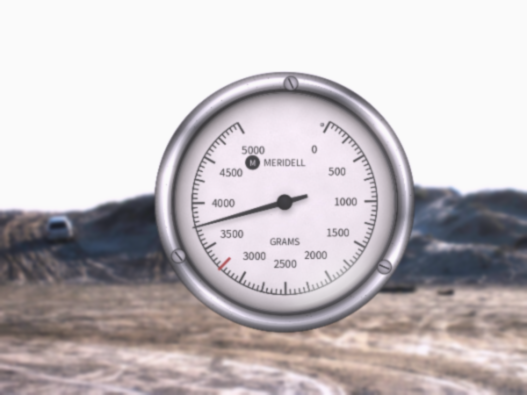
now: 3750
